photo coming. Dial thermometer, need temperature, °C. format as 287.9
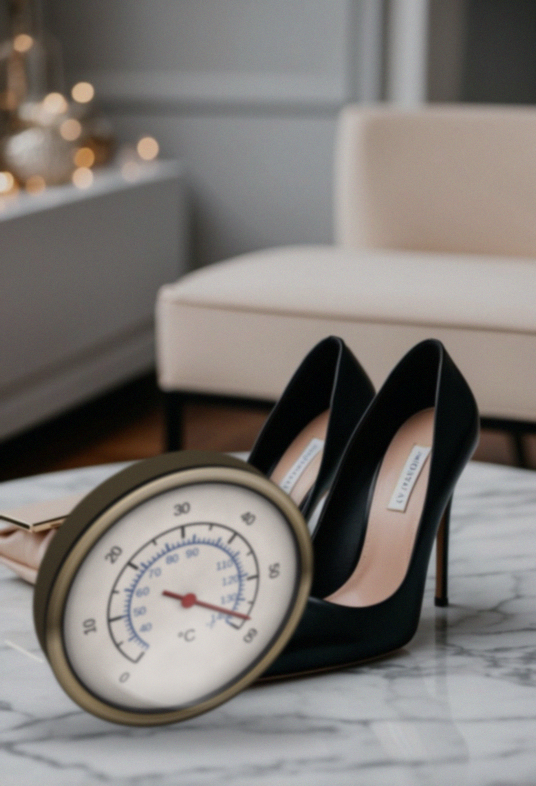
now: 57.5
